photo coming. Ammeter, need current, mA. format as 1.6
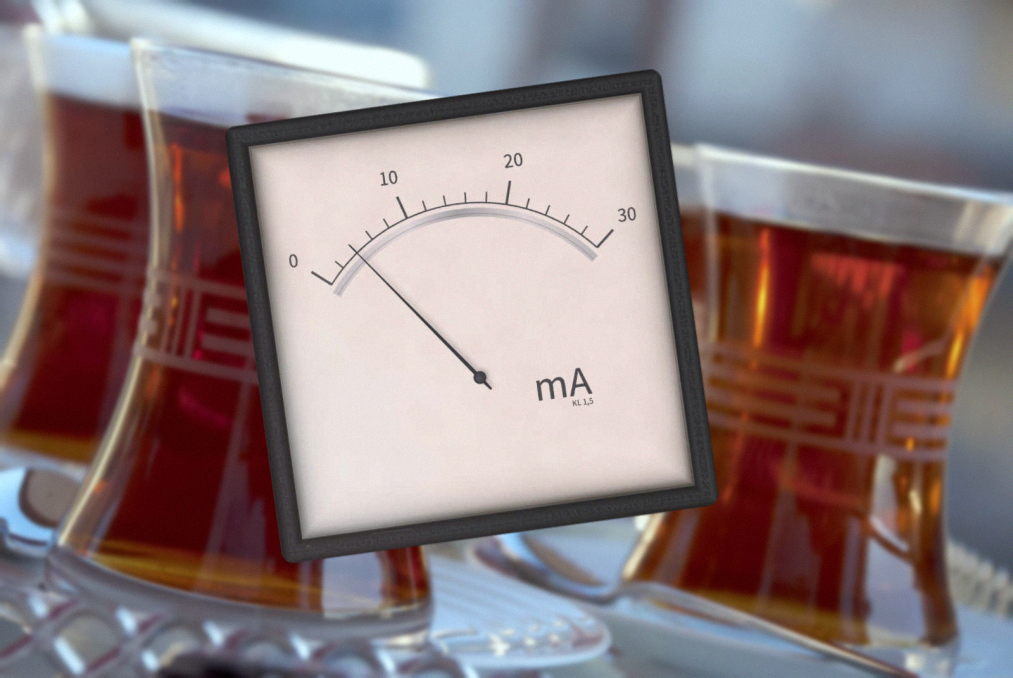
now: 4
